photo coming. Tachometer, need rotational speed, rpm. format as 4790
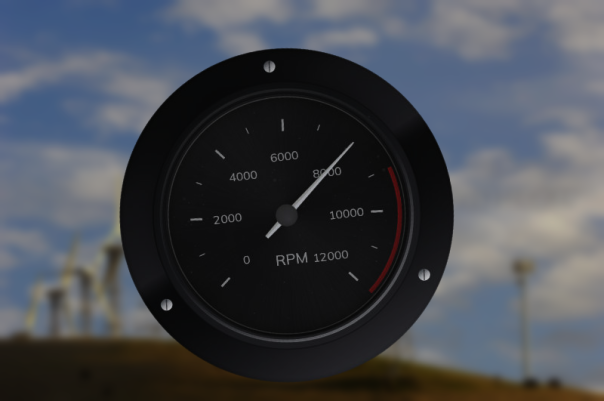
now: 8000
